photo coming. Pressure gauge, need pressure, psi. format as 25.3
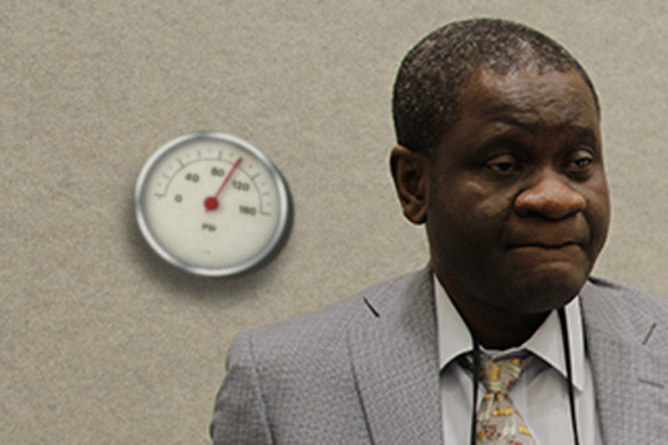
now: 100
